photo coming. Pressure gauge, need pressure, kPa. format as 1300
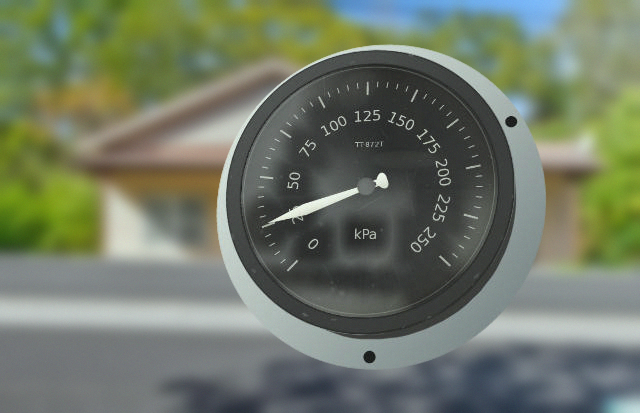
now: 25
